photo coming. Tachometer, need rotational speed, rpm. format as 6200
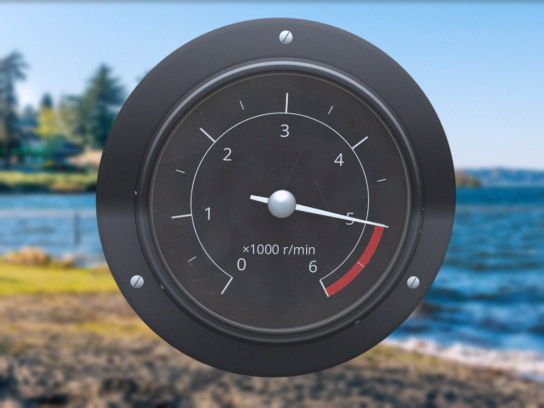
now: 5000
